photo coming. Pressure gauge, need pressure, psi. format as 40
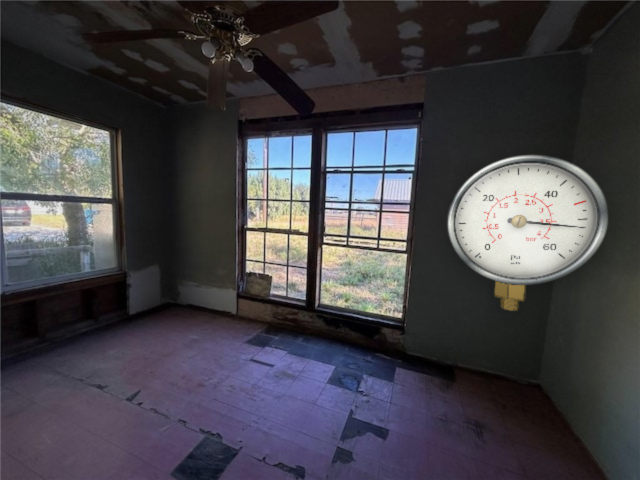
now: 52
